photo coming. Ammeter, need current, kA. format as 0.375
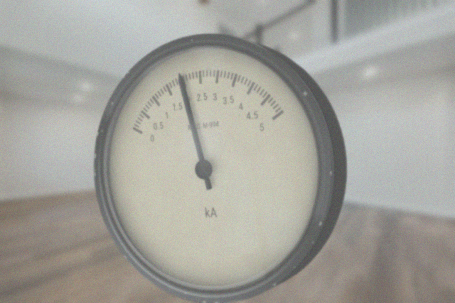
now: 2
